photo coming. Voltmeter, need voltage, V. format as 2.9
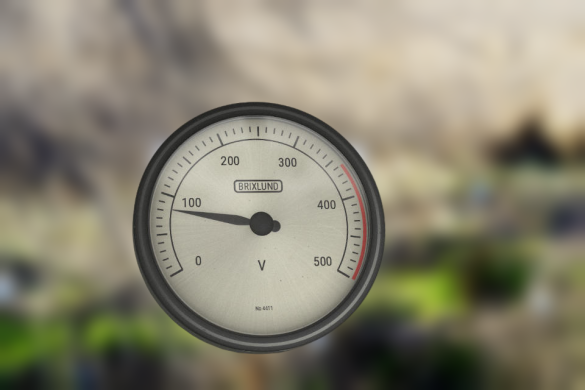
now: 80
